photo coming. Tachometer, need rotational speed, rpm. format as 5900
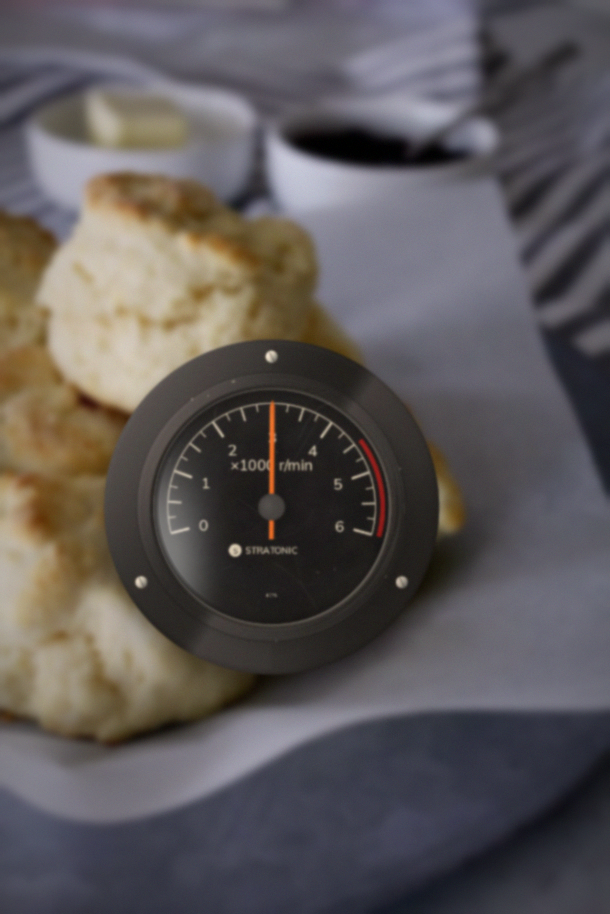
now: 3000
